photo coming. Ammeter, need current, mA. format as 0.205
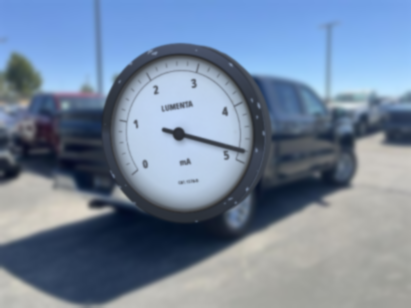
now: 4.8
